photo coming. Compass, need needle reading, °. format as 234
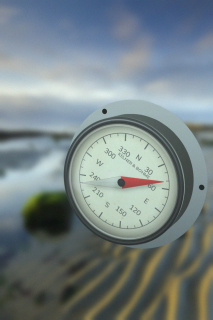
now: 50
